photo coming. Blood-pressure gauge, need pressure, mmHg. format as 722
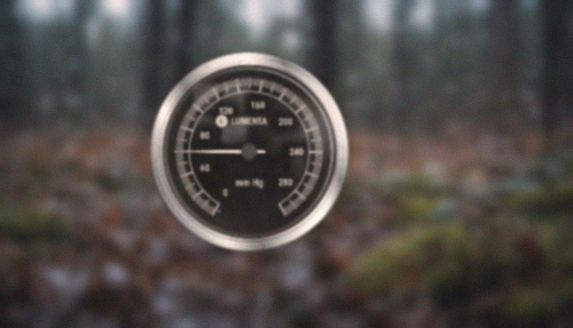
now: 60
